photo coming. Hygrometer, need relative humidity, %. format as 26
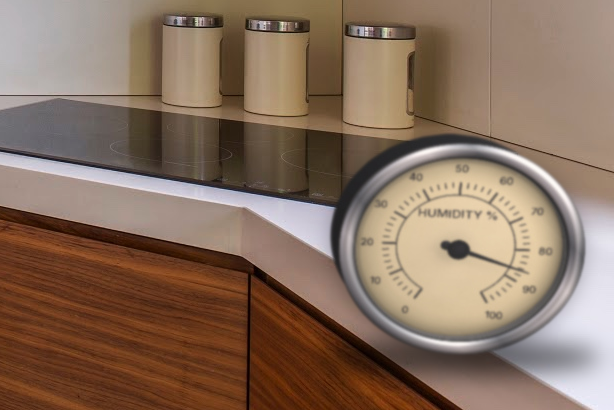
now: 86
